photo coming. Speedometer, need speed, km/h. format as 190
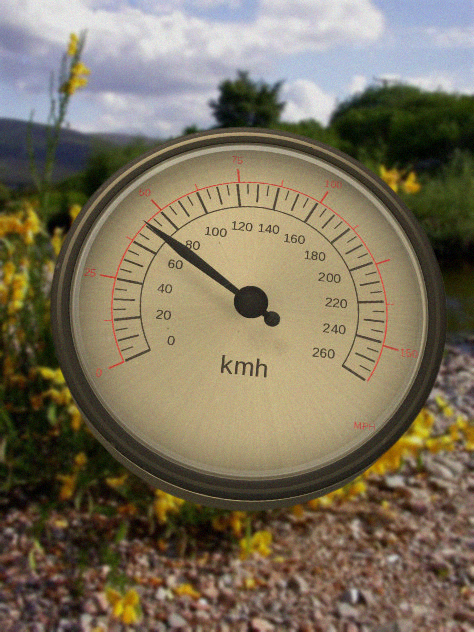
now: 70
